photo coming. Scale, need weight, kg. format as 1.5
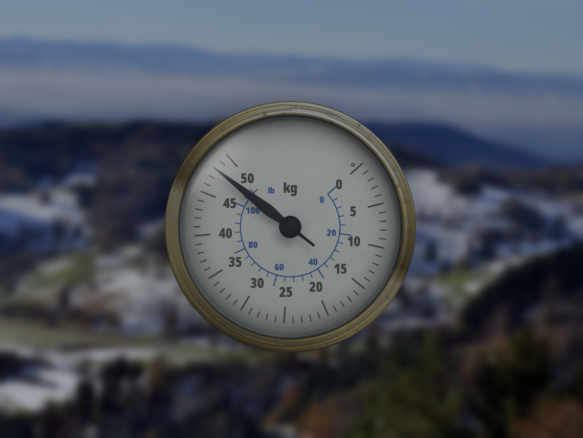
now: 48
